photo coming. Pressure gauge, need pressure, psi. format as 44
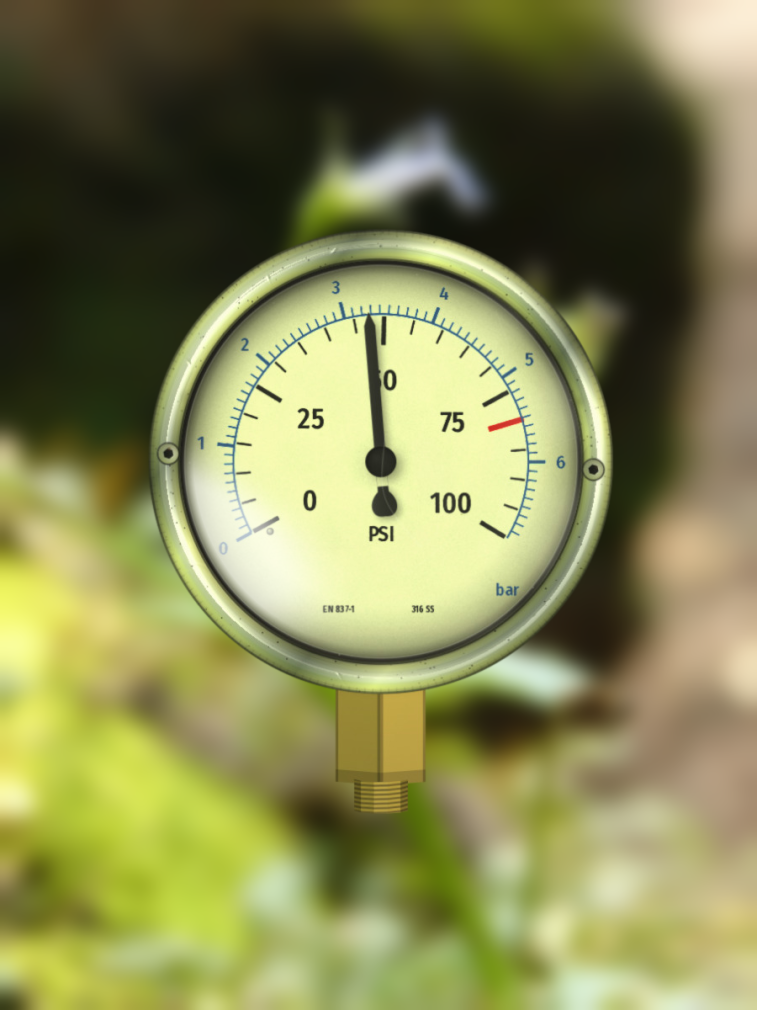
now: 47.5
